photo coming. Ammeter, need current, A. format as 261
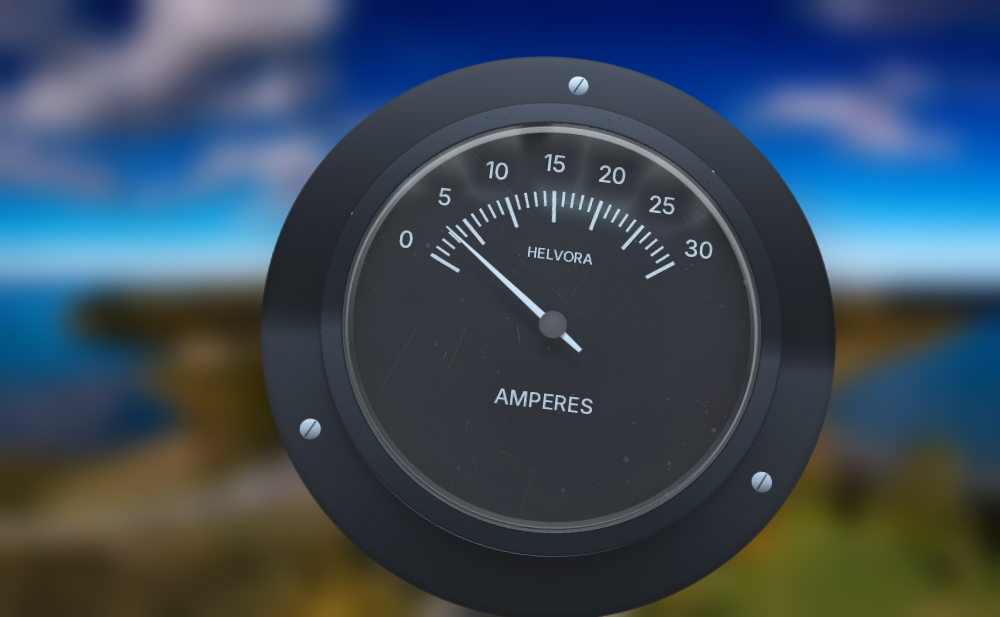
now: 3
